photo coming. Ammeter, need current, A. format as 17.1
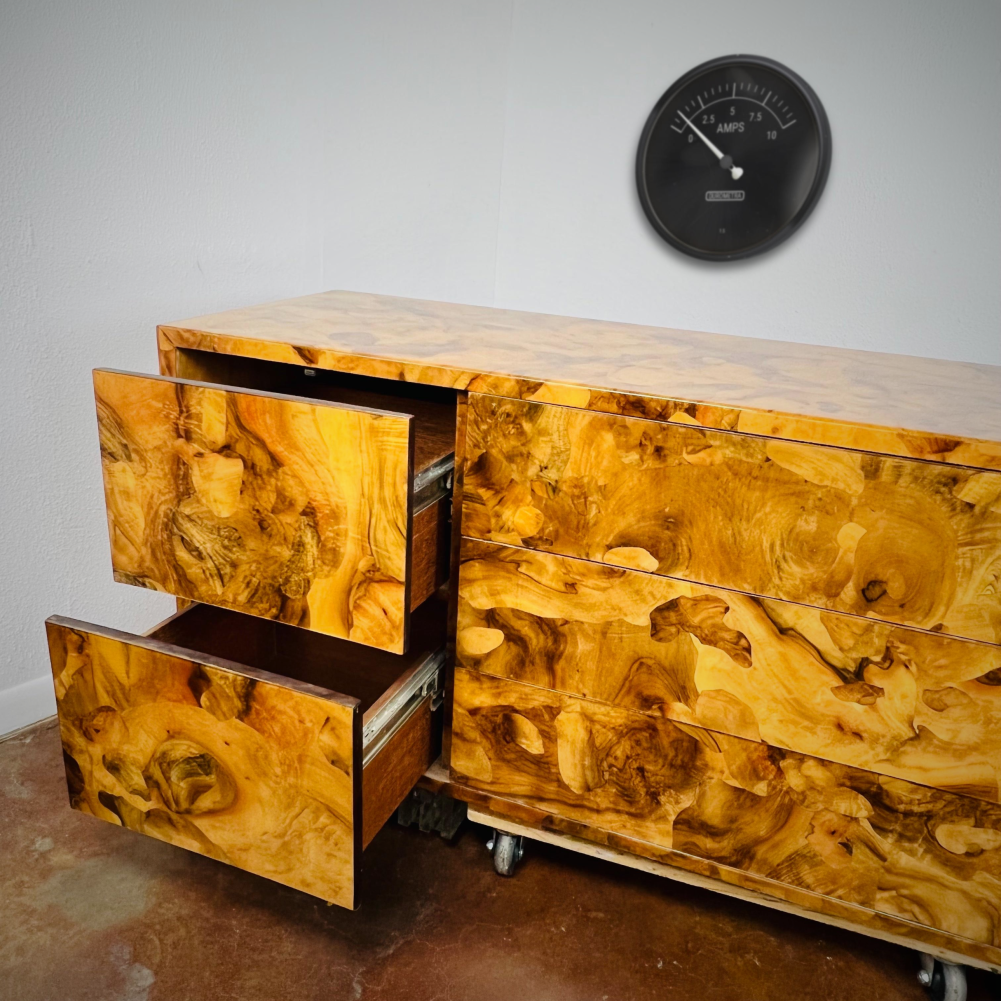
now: 1
